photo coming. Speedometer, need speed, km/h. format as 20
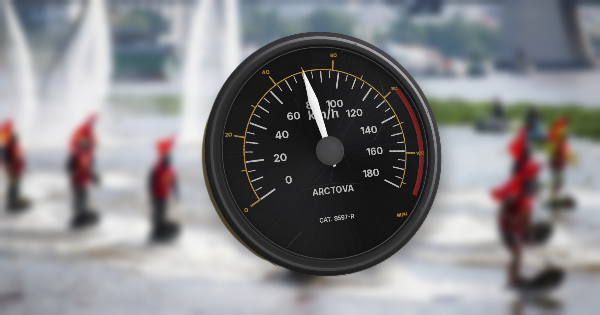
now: 80
